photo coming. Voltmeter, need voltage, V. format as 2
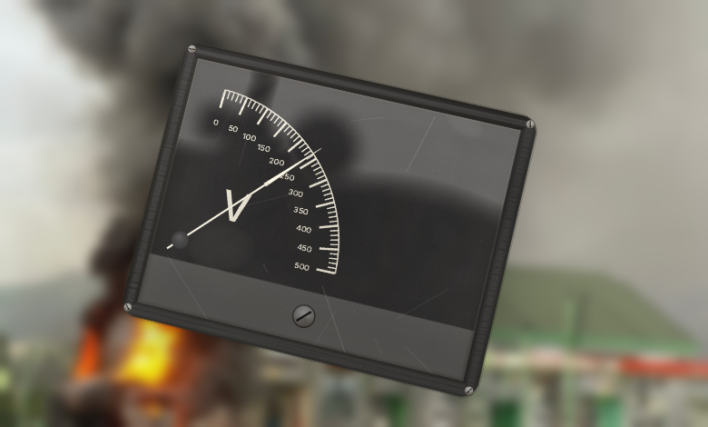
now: 240
